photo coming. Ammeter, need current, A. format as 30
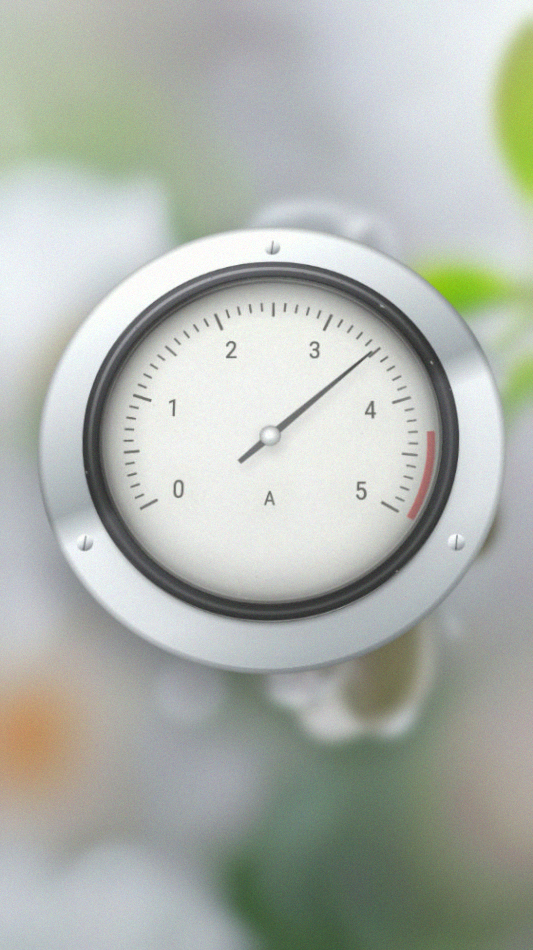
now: 3.5
